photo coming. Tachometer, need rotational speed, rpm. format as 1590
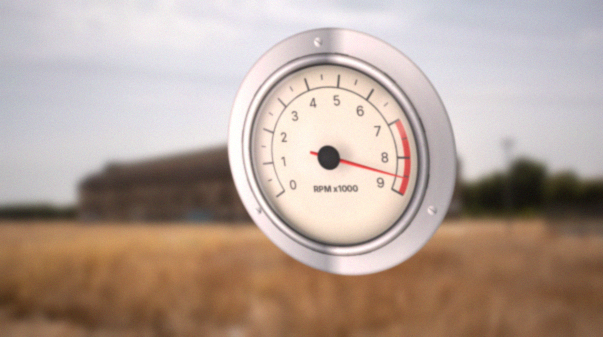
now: 8500
